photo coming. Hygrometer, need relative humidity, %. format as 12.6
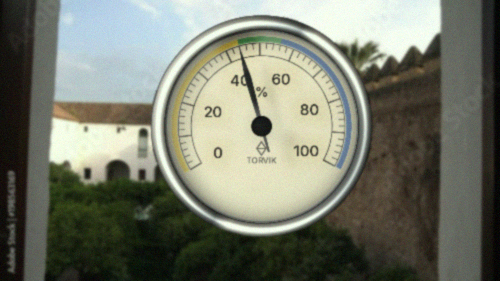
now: 44
